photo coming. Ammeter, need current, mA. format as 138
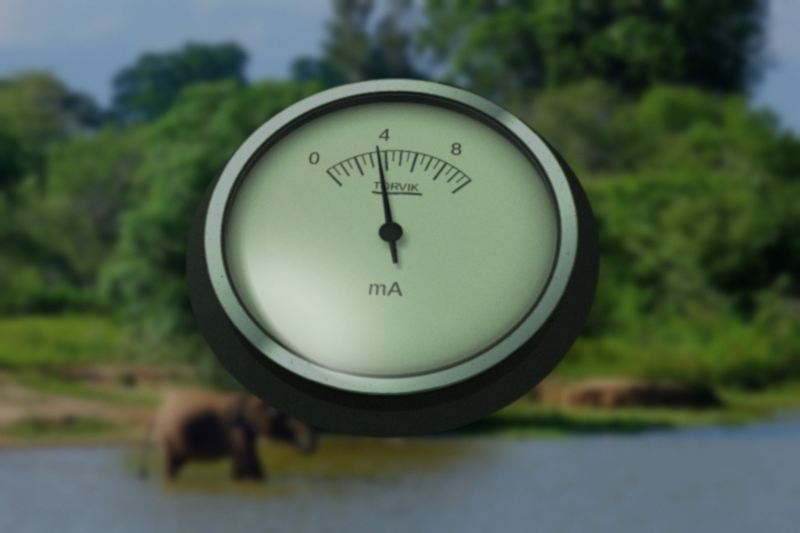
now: 3.5
